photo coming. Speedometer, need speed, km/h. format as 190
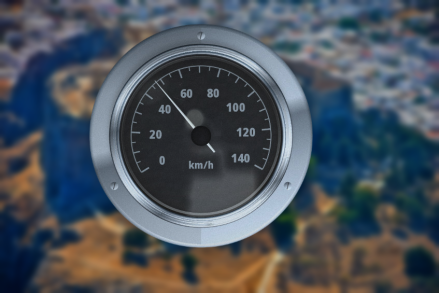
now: 47.5
